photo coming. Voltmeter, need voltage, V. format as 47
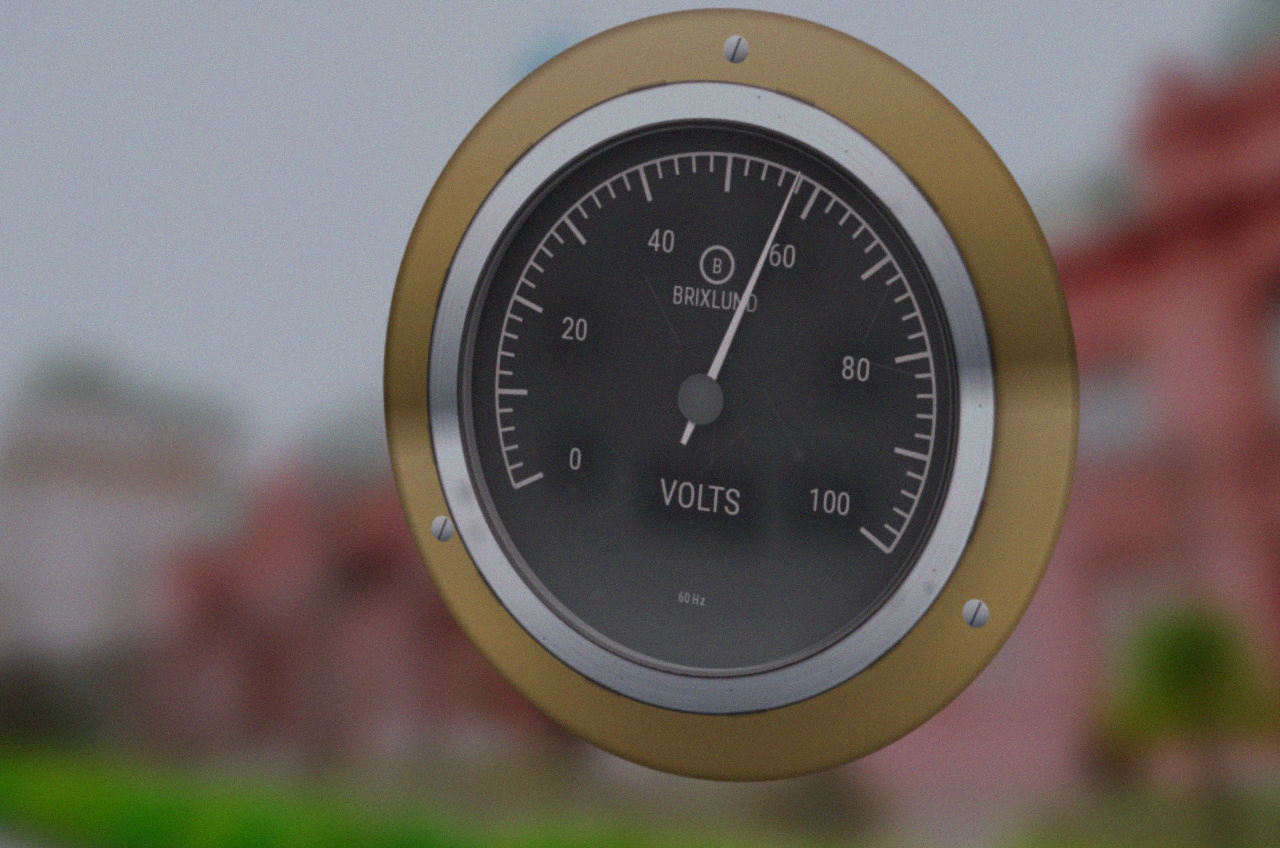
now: 58
